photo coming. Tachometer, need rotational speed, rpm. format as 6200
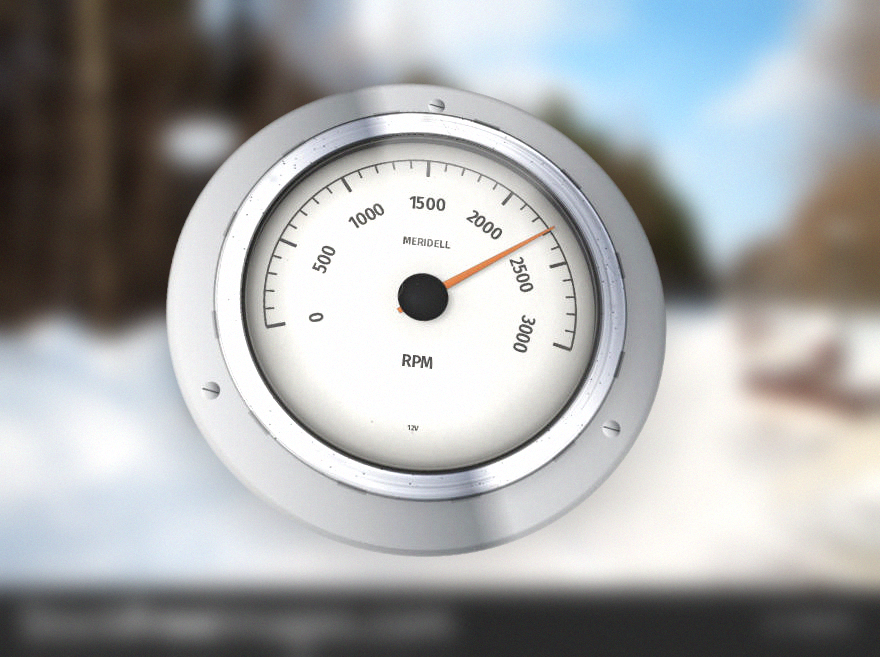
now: 2300
